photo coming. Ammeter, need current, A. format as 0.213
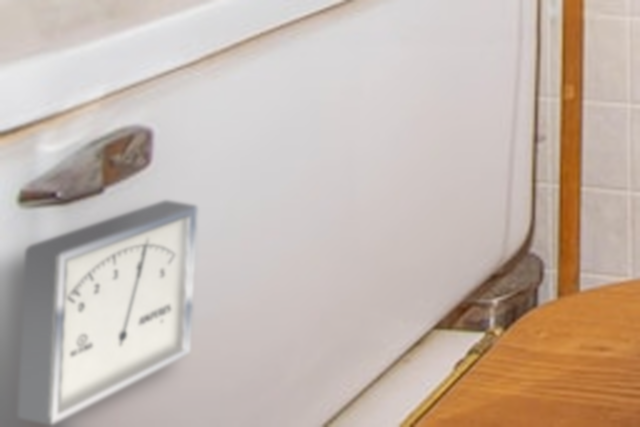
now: 4
